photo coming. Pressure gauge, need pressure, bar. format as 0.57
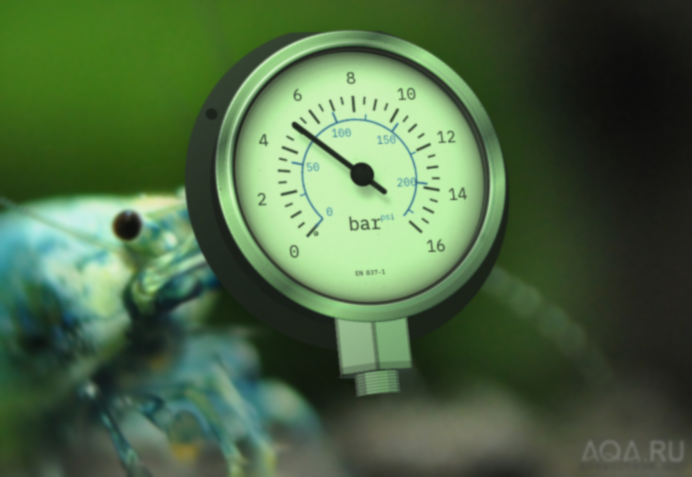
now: 5
